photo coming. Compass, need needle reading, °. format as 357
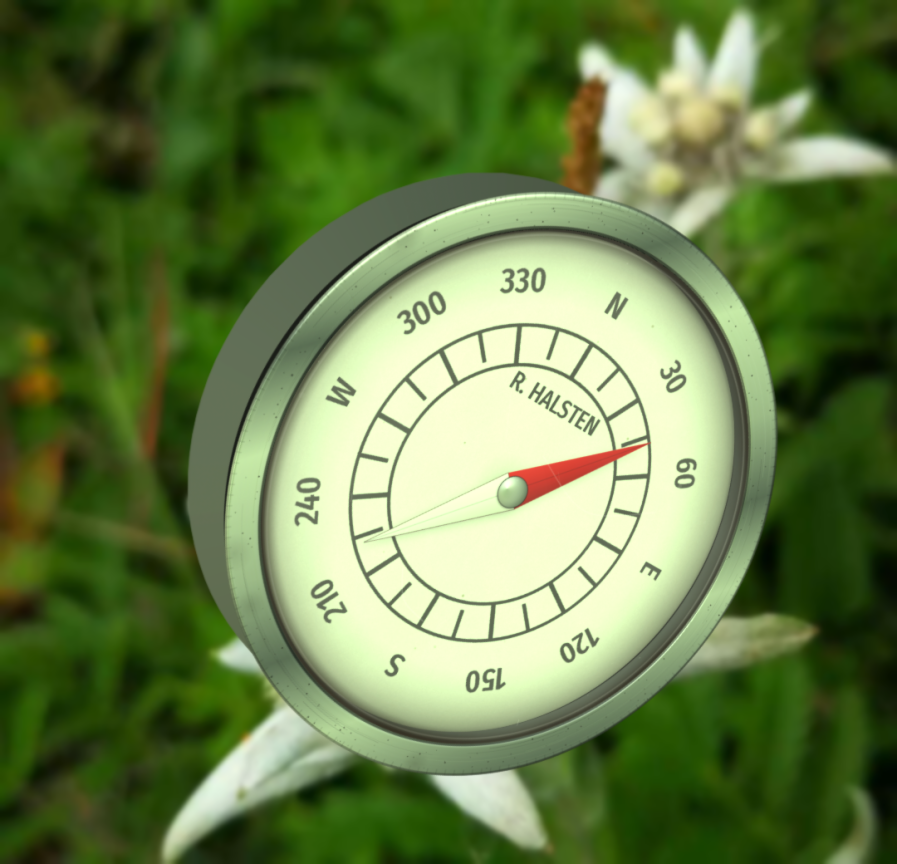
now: 45
